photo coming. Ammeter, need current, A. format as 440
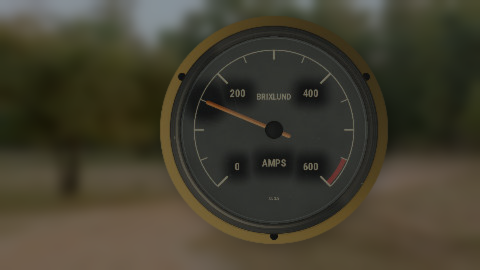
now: 150
